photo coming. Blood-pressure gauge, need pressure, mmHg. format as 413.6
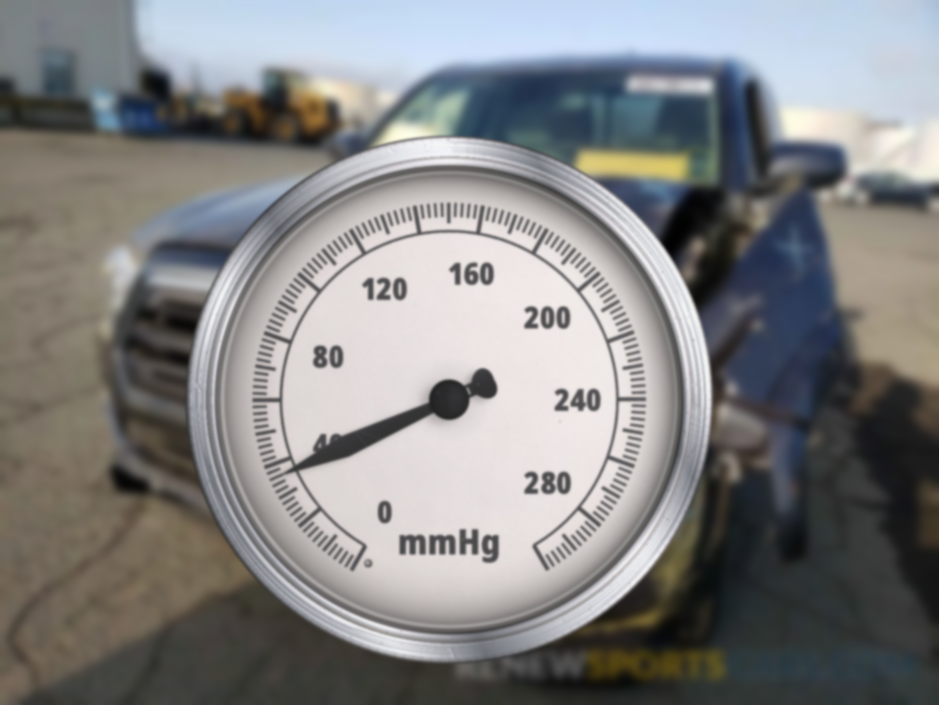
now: 36
